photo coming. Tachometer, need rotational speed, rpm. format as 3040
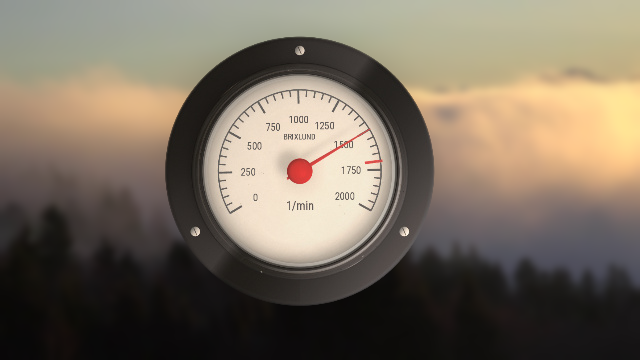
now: 1500
